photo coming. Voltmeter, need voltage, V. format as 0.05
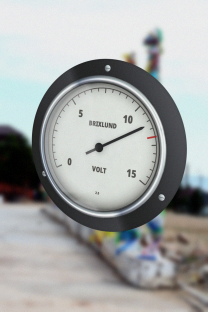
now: 11.25
